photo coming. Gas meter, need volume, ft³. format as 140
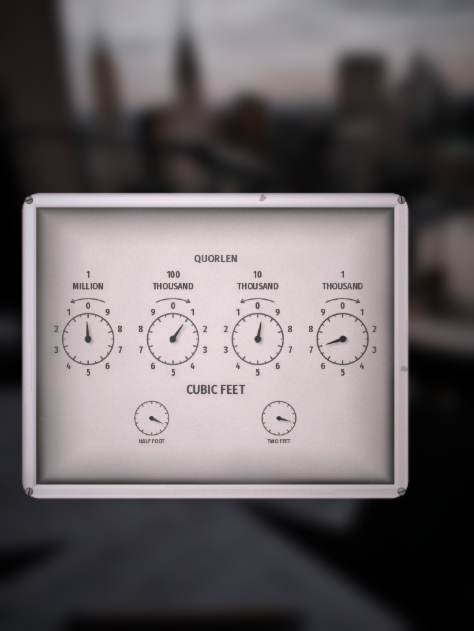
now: 9700
